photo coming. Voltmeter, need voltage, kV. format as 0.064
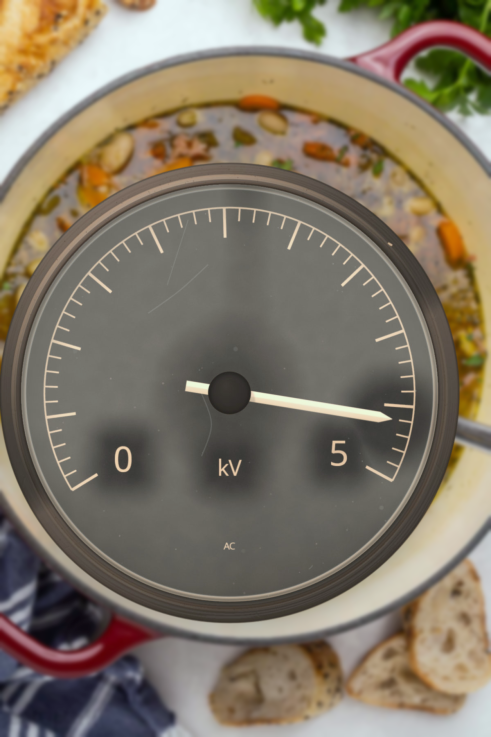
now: 4.6
